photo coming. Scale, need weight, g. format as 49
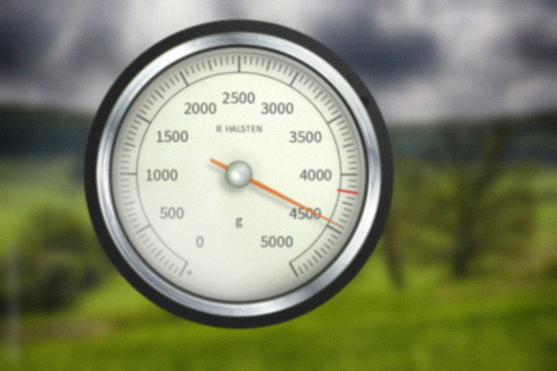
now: 4450
